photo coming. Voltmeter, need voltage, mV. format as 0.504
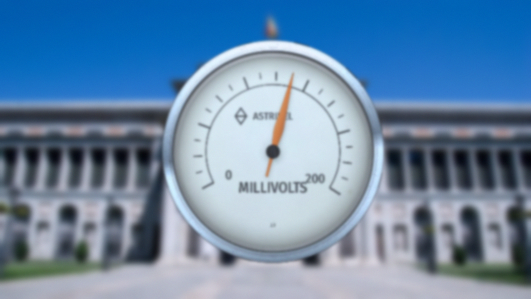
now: 110
